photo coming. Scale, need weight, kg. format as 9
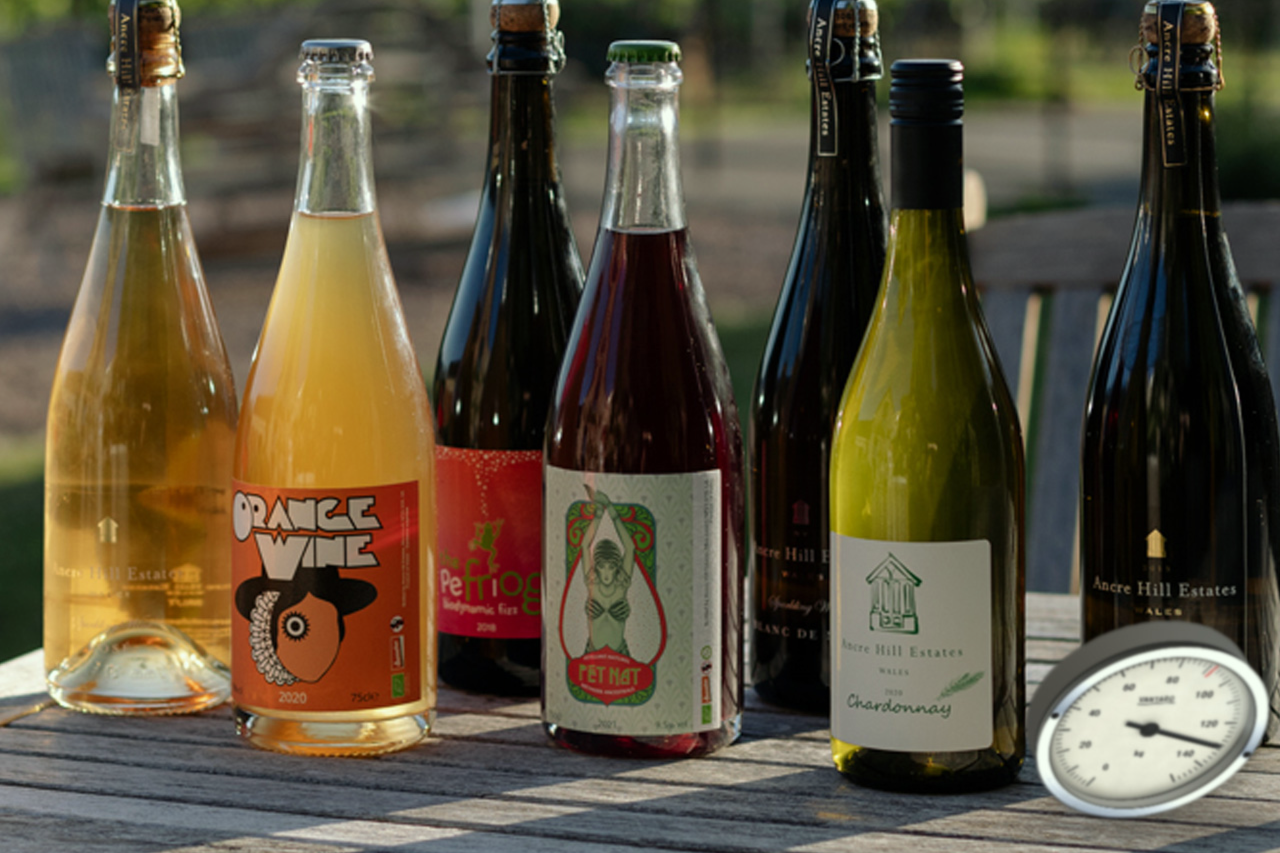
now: 130
